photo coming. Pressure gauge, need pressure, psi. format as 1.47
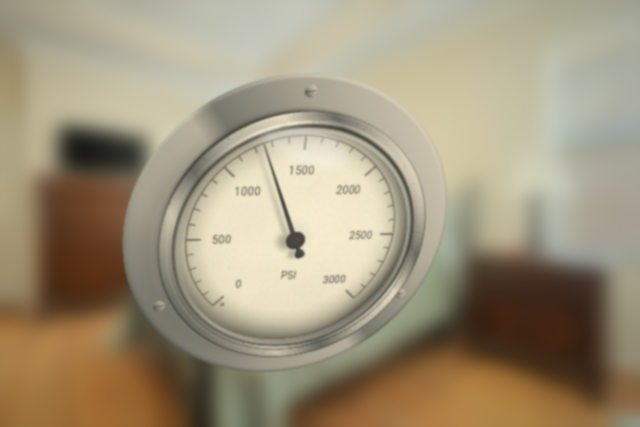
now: 1250
